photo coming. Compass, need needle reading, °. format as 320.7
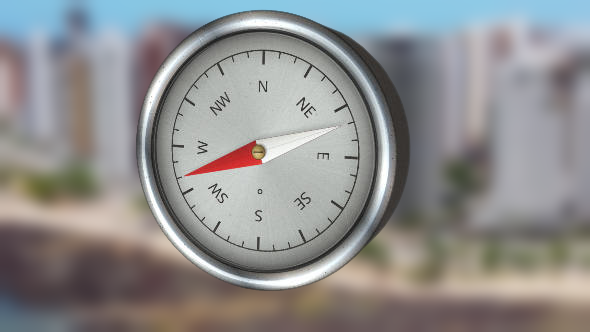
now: 250
